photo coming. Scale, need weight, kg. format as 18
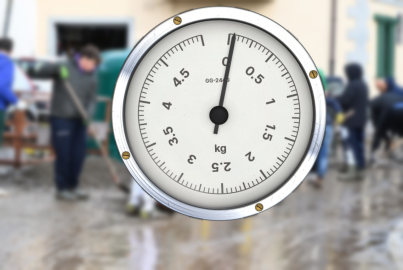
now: 0.05
